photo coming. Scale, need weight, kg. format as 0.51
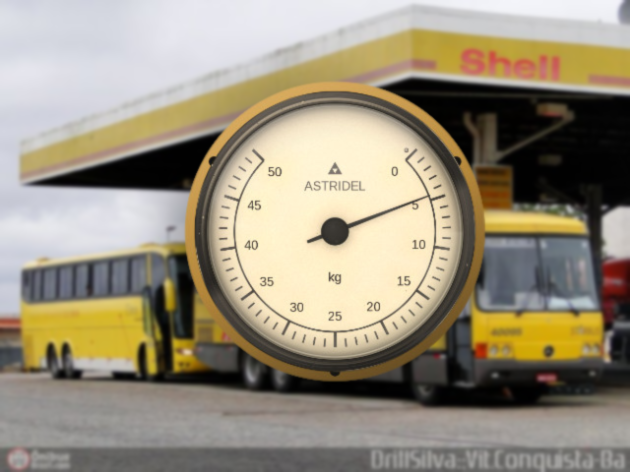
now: 4.5
